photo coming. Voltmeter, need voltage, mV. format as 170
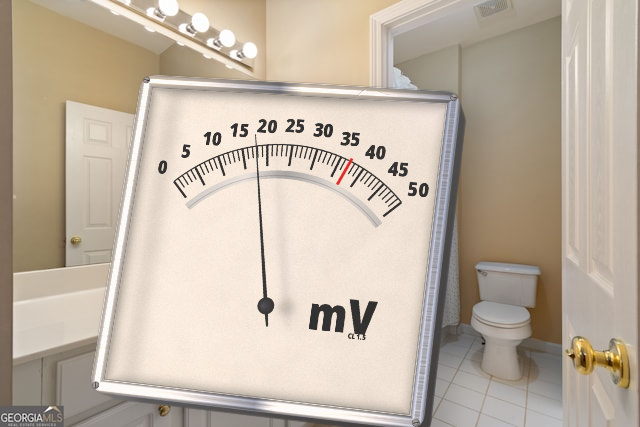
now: 18
